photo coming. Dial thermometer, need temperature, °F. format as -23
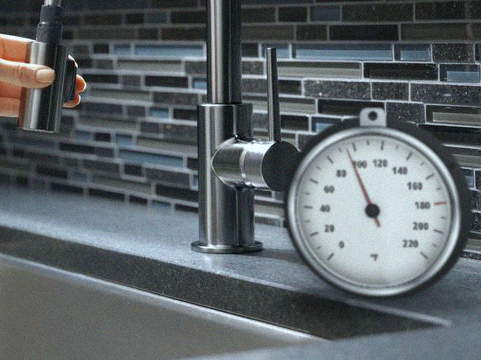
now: 95
